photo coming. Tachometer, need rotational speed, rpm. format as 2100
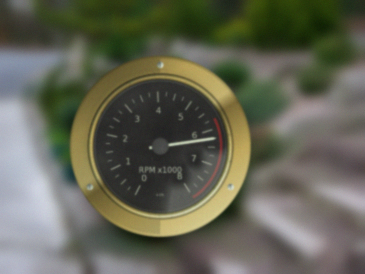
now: 6250
